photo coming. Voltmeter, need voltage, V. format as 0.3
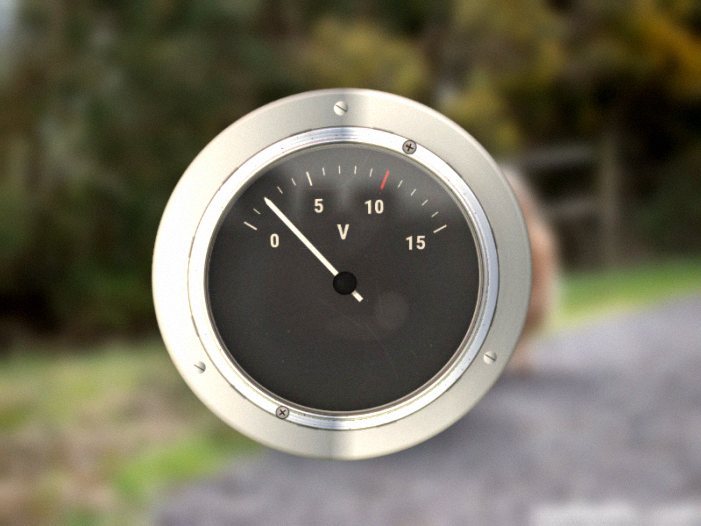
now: 2
